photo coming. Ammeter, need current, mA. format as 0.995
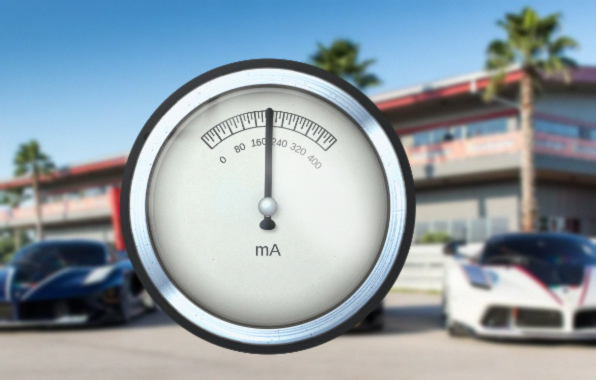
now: 200
